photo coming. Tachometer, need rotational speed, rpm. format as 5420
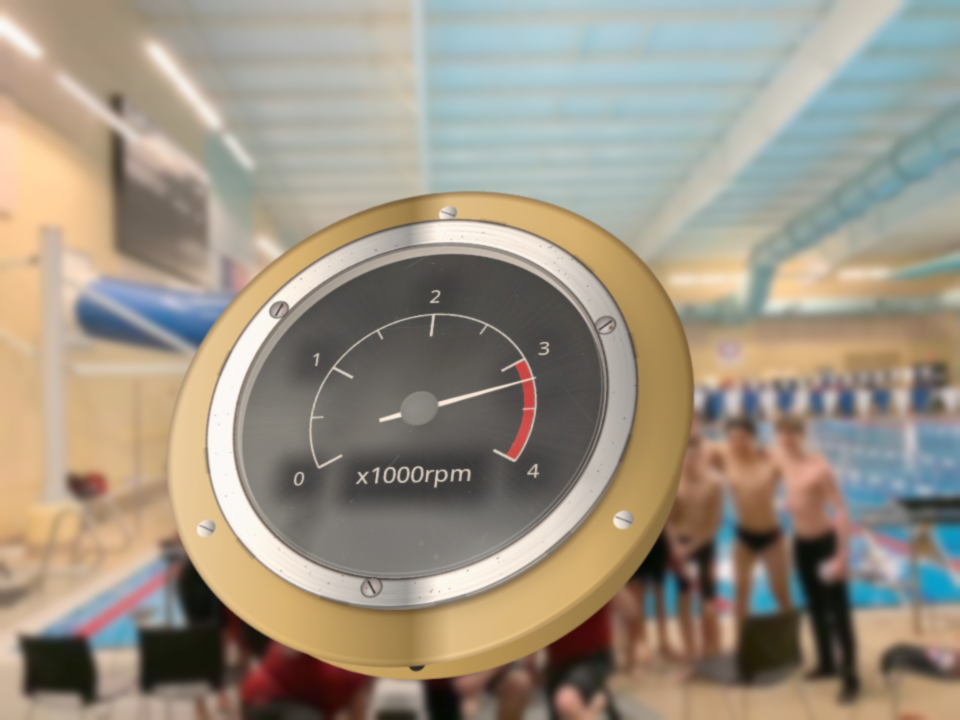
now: 3250
